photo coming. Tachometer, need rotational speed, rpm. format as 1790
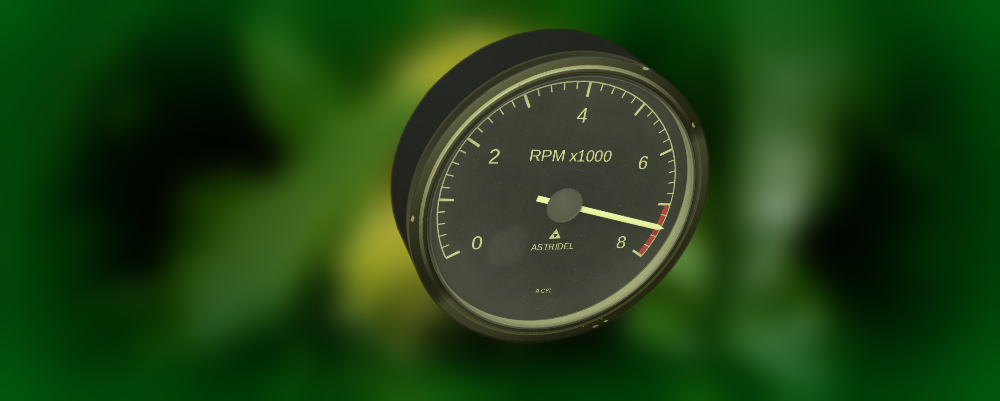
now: 7400
